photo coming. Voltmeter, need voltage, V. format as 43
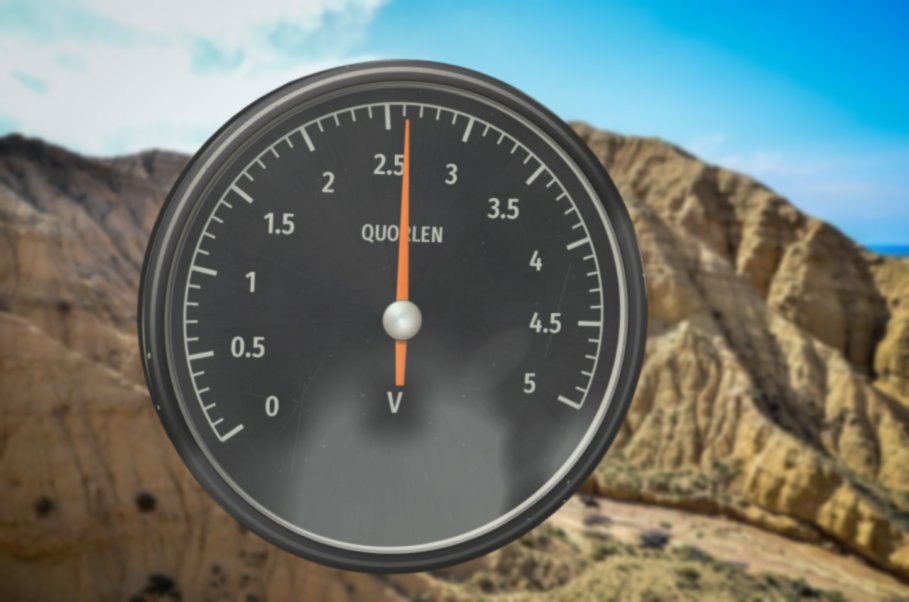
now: 2.6
